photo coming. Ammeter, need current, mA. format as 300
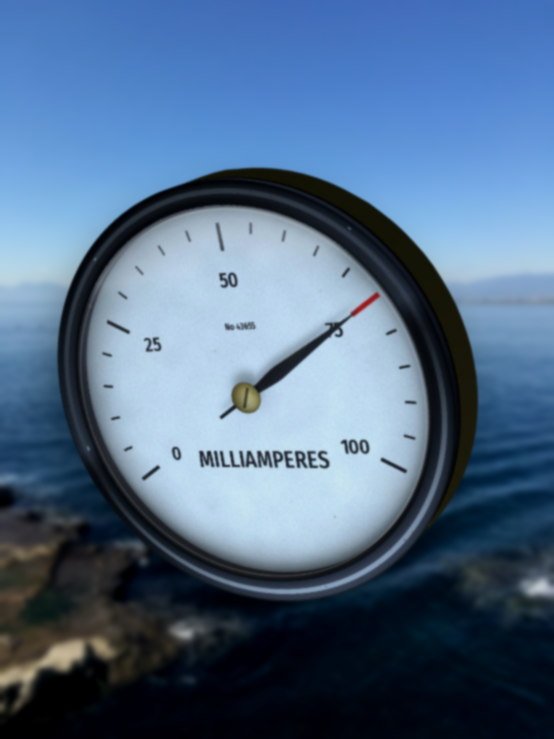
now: 75
